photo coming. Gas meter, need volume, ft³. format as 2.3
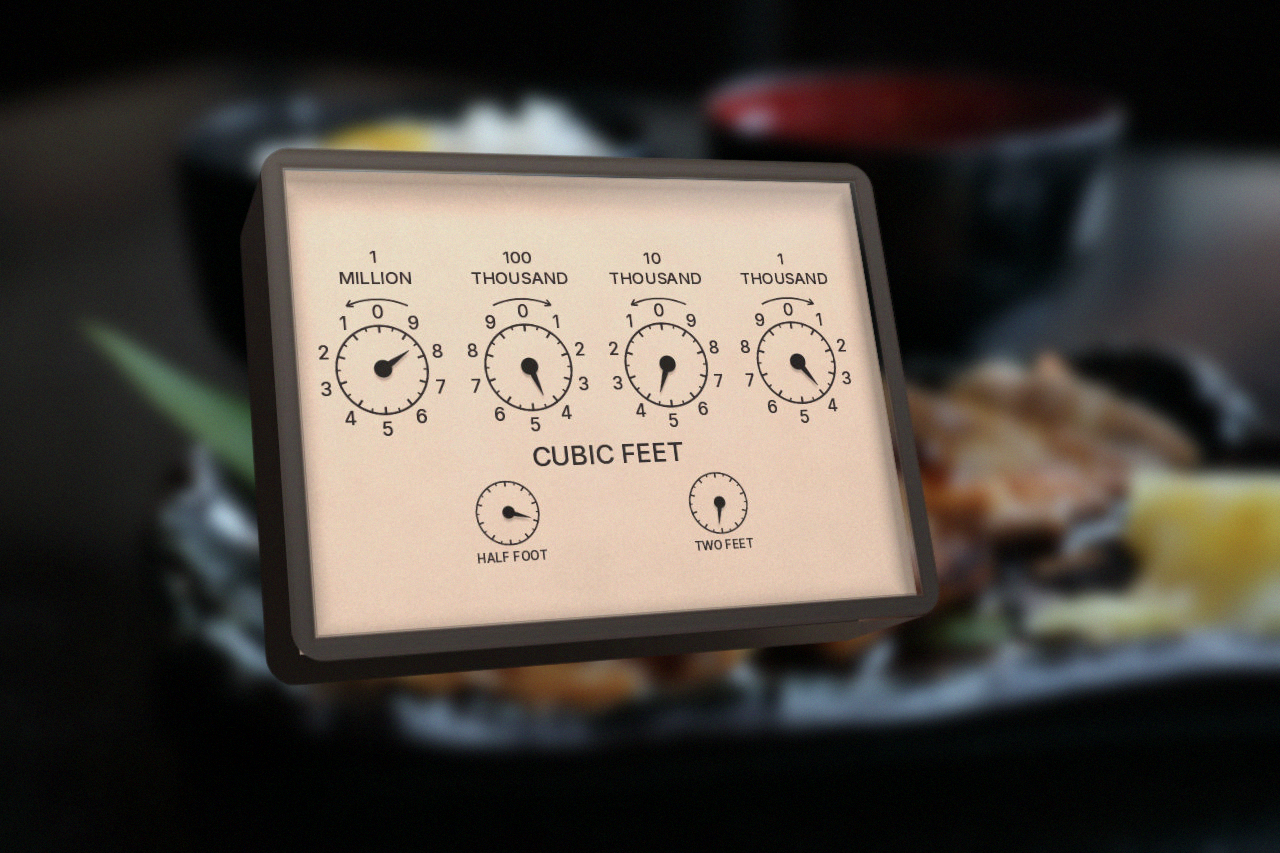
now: 844400
